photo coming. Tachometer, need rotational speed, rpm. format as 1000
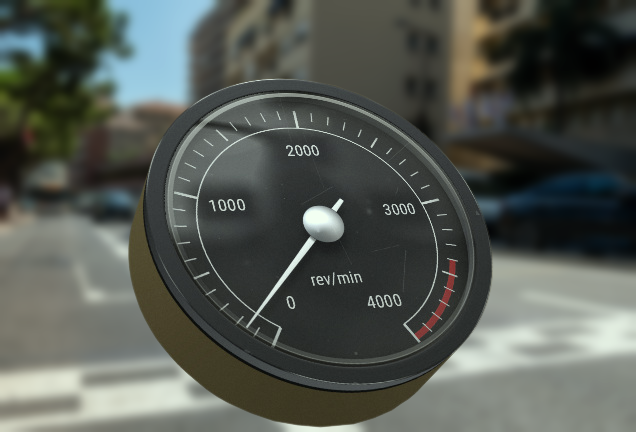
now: 150
